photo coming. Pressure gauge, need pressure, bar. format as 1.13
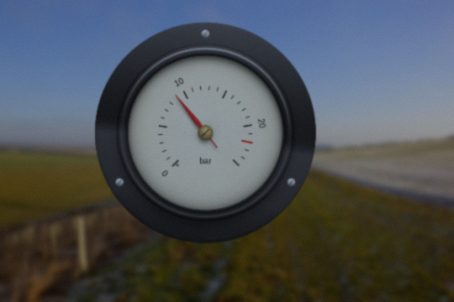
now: 9
